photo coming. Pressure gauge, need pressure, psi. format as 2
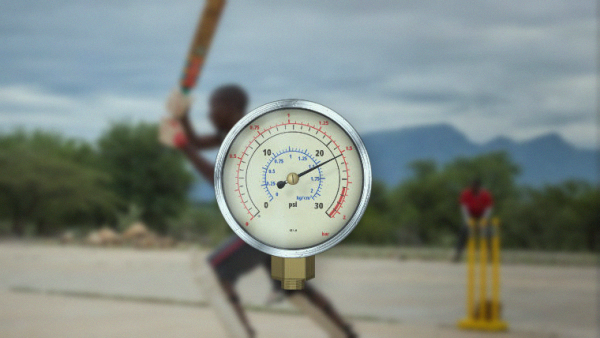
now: 22
